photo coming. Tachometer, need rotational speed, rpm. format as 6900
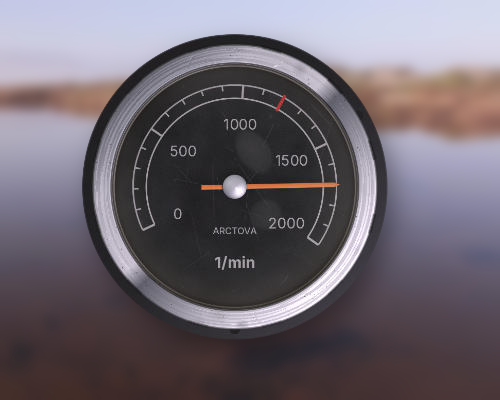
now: 1700
